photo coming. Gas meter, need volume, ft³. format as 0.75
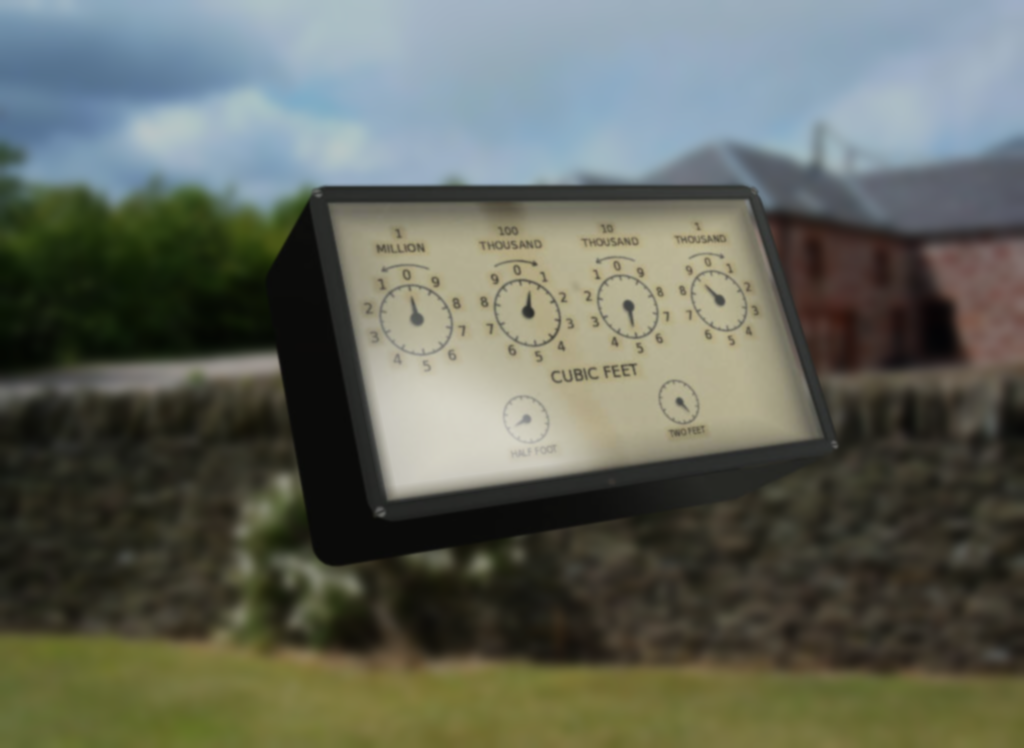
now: 4900
